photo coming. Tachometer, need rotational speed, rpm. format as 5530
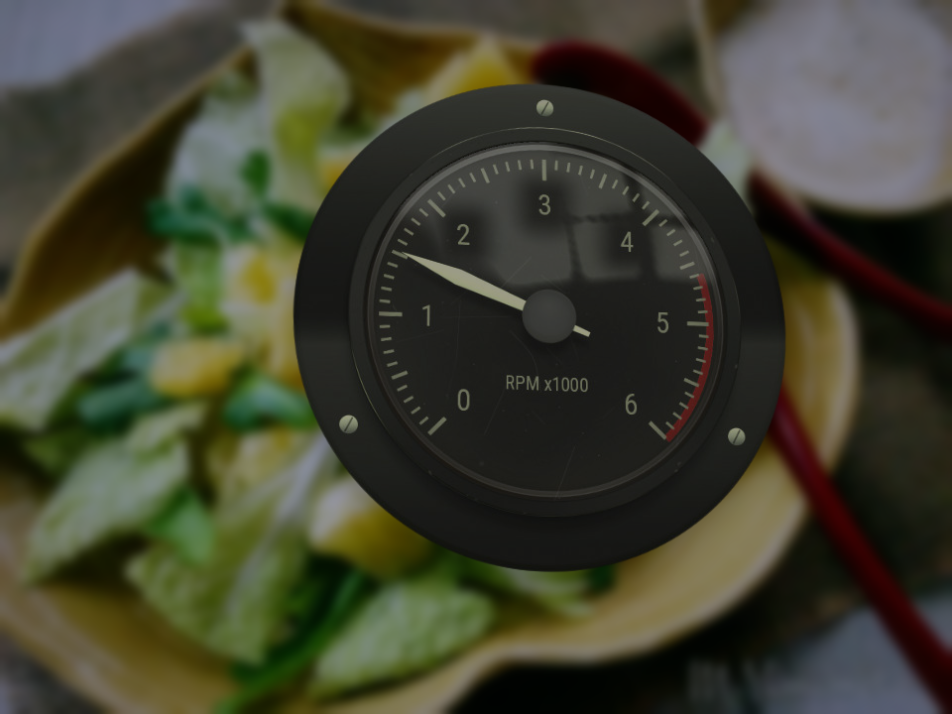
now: 1500
